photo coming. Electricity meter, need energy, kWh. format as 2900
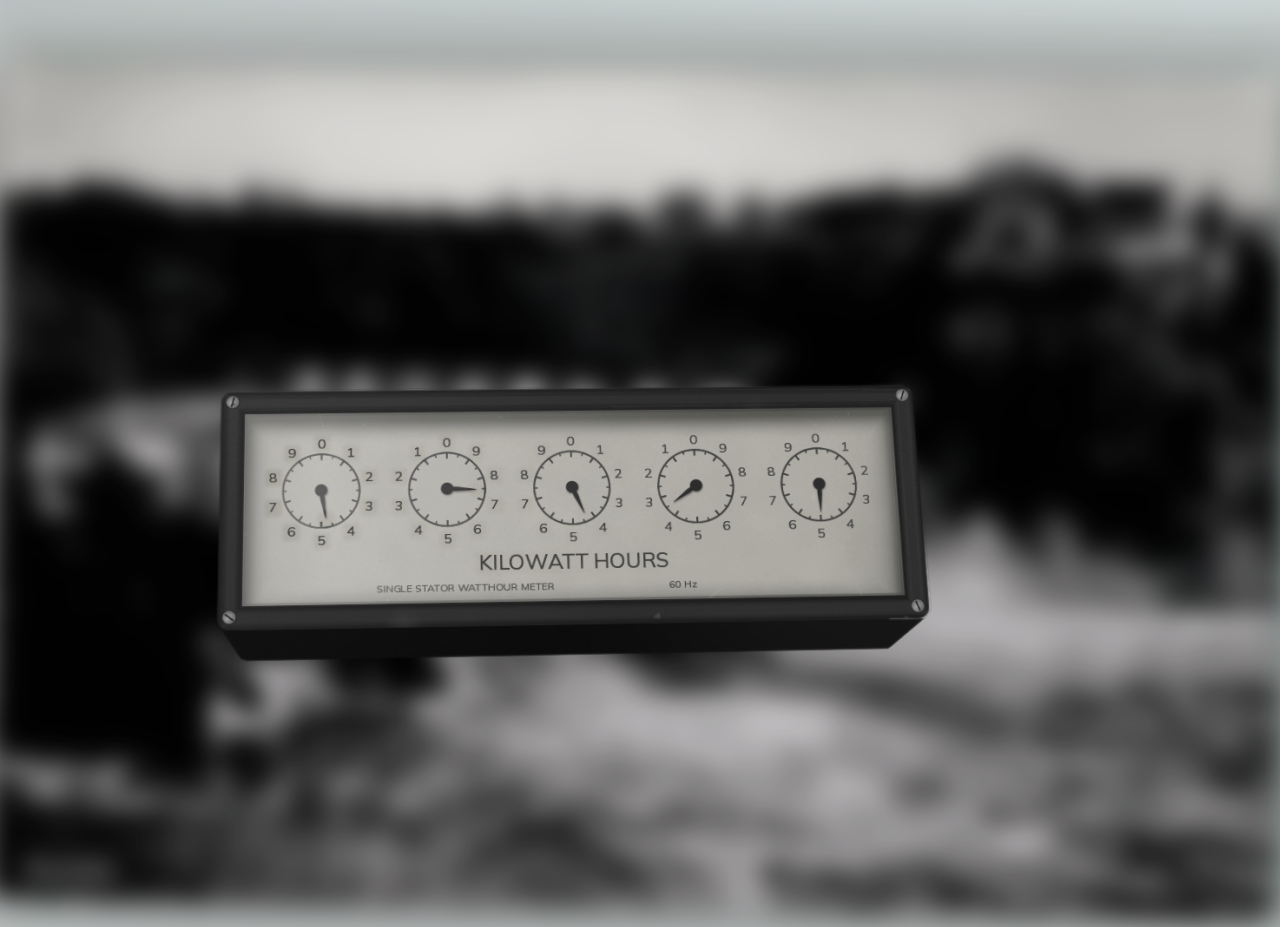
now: 47435
